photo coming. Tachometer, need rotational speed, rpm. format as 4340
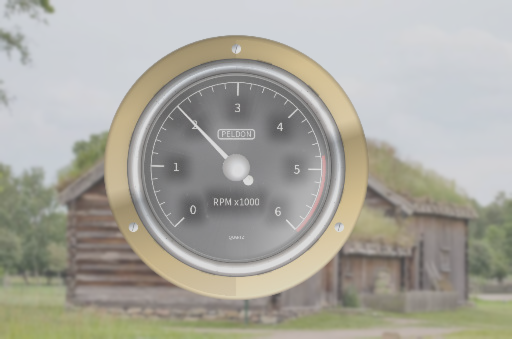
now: 2000
